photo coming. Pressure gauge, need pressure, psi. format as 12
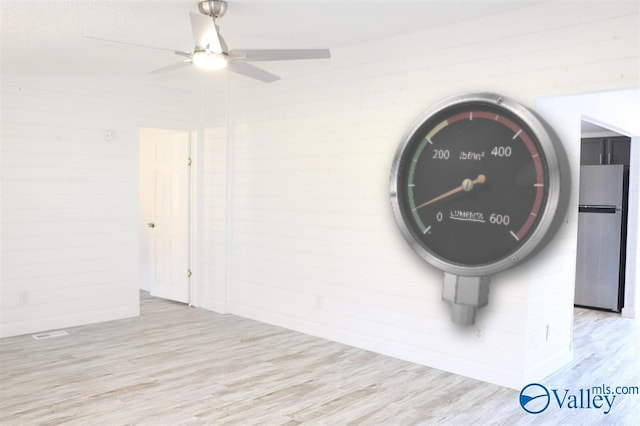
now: 50
